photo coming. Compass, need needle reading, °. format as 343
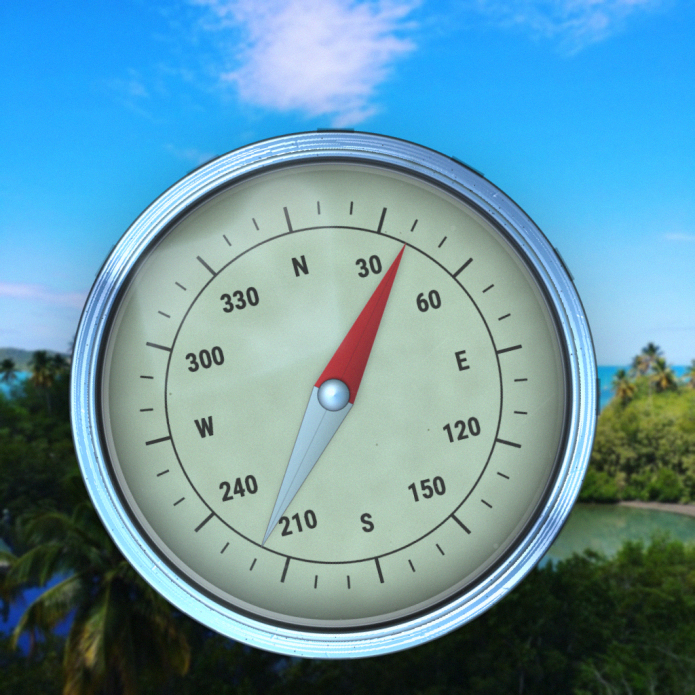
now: 40
